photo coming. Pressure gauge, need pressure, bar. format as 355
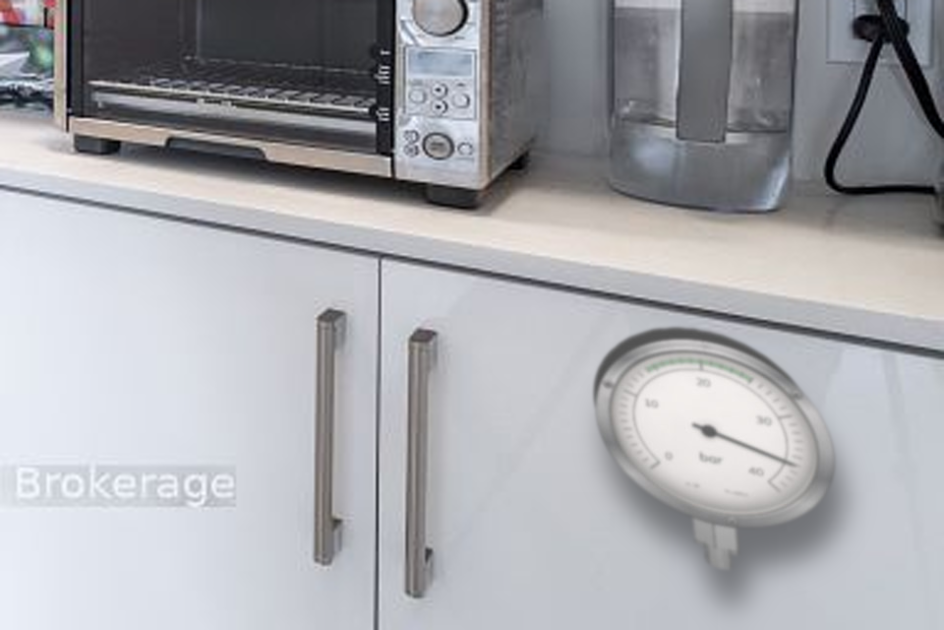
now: 36
